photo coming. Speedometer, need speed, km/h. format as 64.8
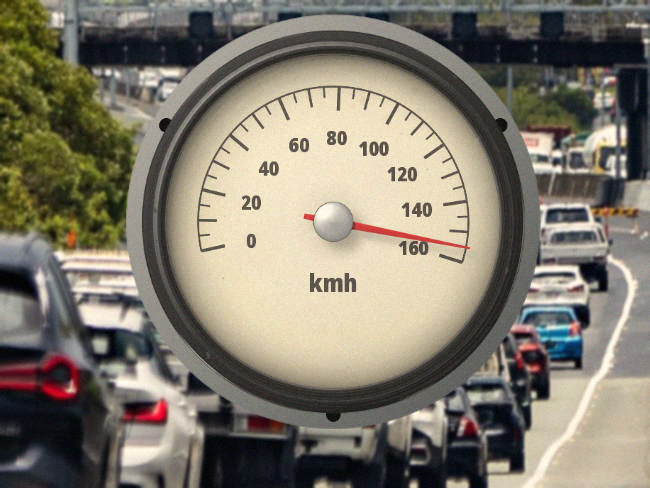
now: 155
